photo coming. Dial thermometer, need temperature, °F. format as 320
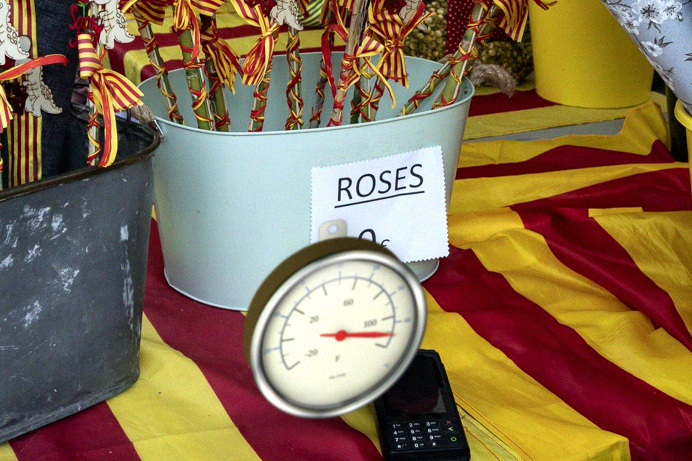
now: 110
